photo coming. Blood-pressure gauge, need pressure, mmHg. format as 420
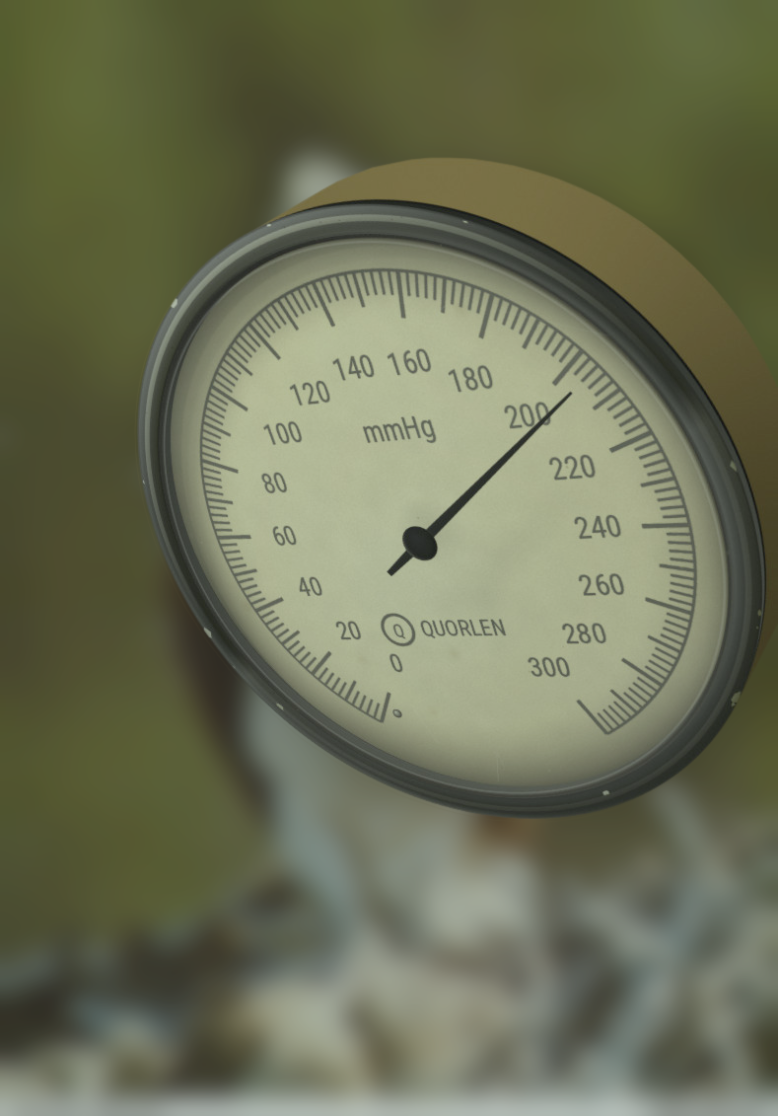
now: 204
